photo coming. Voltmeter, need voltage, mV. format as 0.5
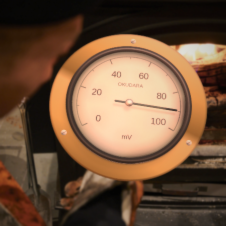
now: 90
